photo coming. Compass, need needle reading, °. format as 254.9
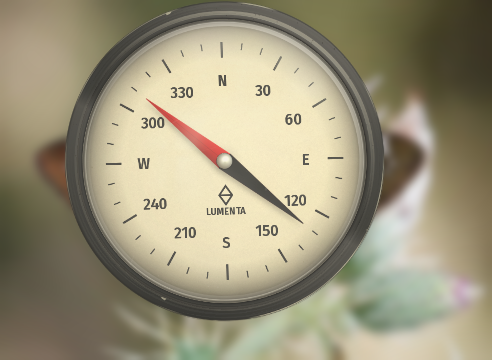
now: 310
